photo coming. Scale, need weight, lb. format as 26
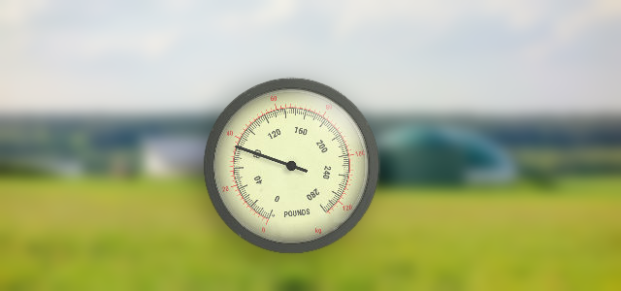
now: 80
